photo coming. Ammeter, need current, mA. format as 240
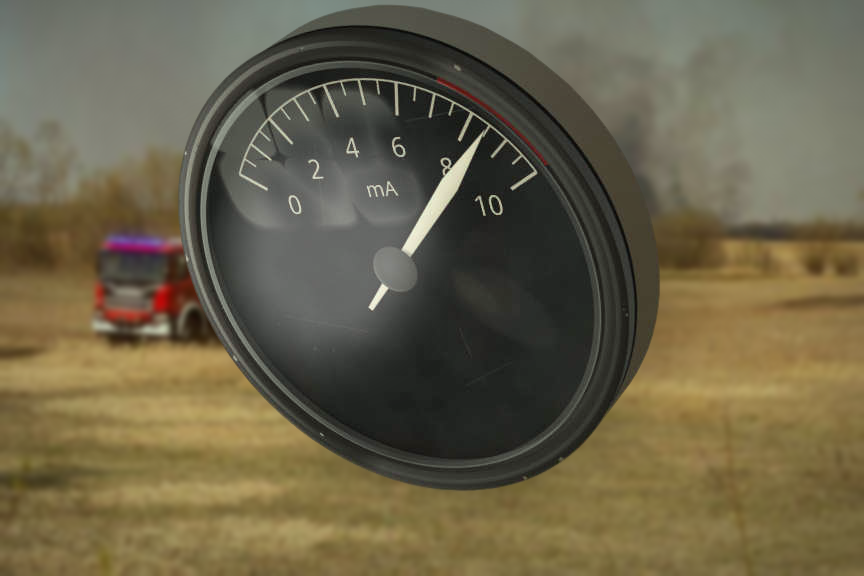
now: 8.5
